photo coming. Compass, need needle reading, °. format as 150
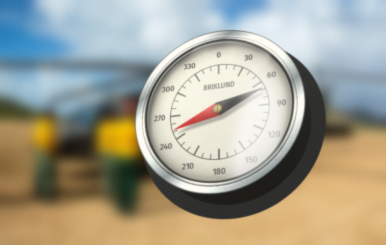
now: 250
